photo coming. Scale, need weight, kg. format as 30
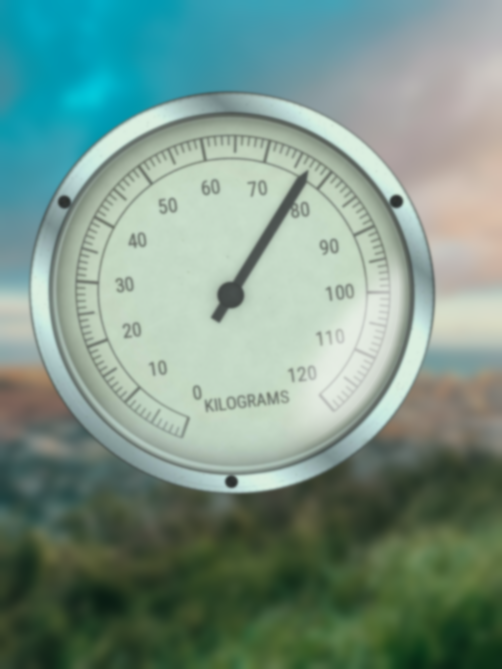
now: 77
